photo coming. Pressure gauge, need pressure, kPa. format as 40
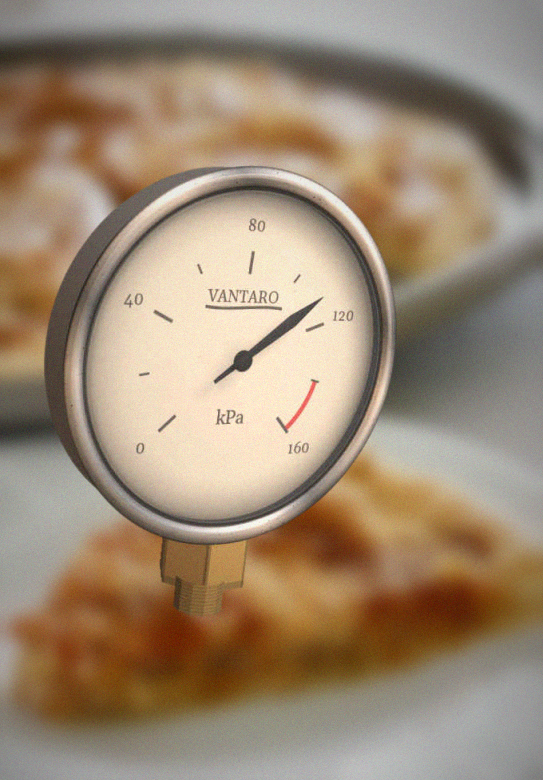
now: 110
